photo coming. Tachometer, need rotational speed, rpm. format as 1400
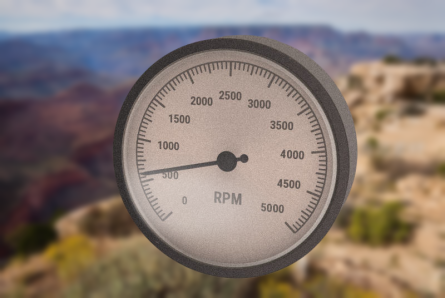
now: 600
